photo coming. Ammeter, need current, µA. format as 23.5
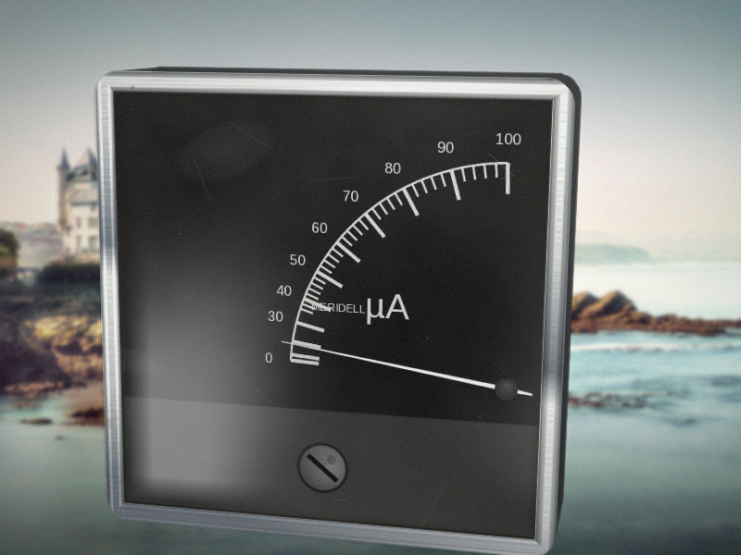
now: 20
